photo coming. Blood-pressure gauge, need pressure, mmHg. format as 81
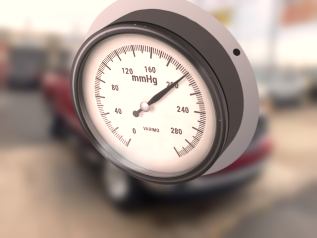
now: 200
